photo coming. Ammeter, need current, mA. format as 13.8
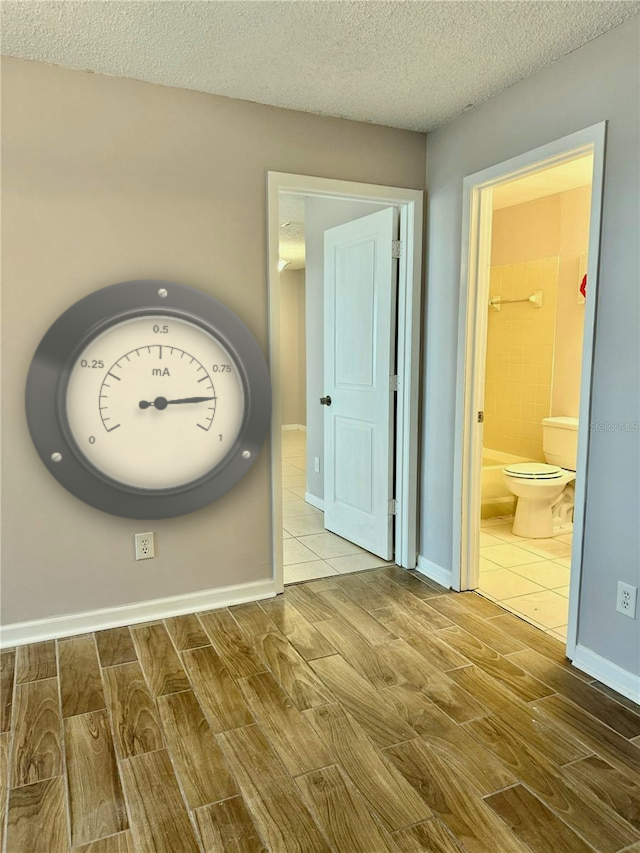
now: 0.85
